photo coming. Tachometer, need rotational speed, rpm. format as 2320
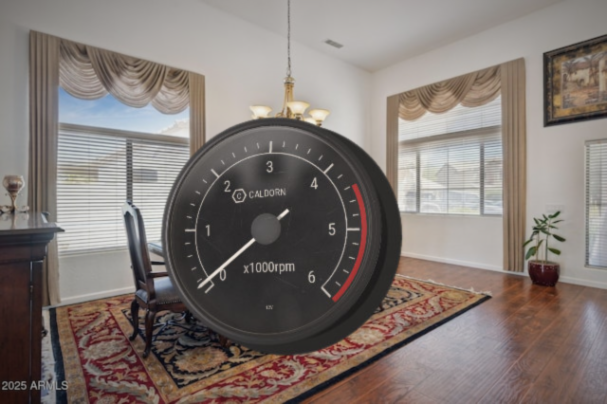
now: 100
